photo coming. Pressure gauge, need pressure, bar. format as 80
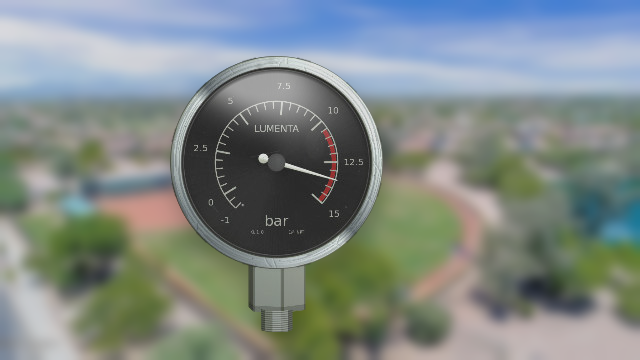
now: 13.5
